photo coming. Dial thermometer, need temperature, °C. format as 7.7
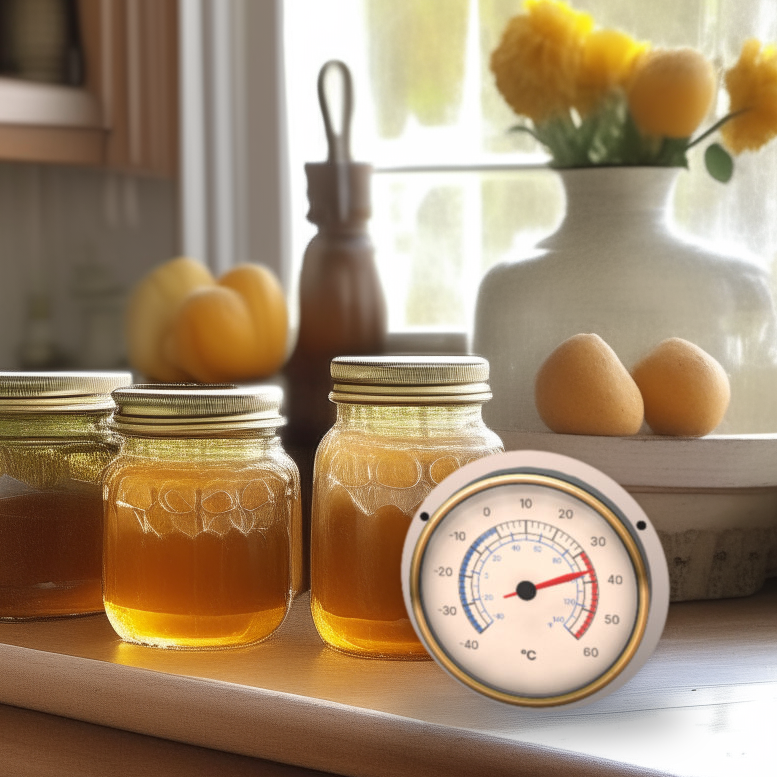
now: 36
